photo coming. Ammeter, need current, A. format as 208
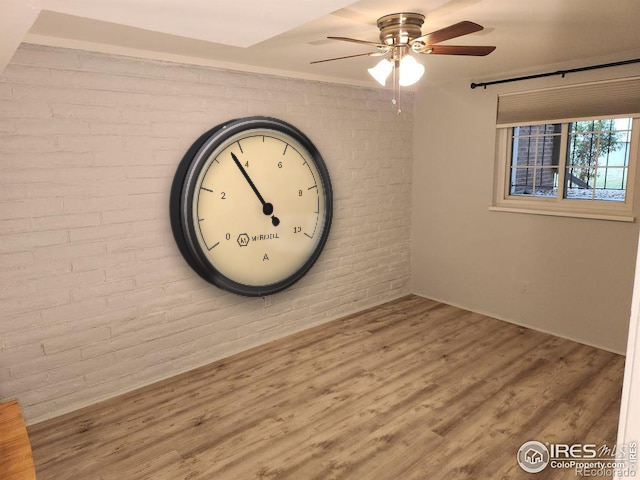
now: 3.5
